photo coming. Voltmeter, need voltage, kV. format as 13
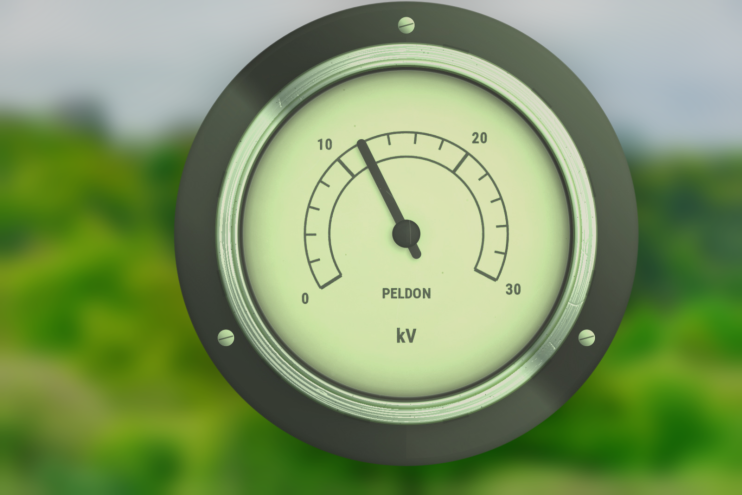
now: 12
